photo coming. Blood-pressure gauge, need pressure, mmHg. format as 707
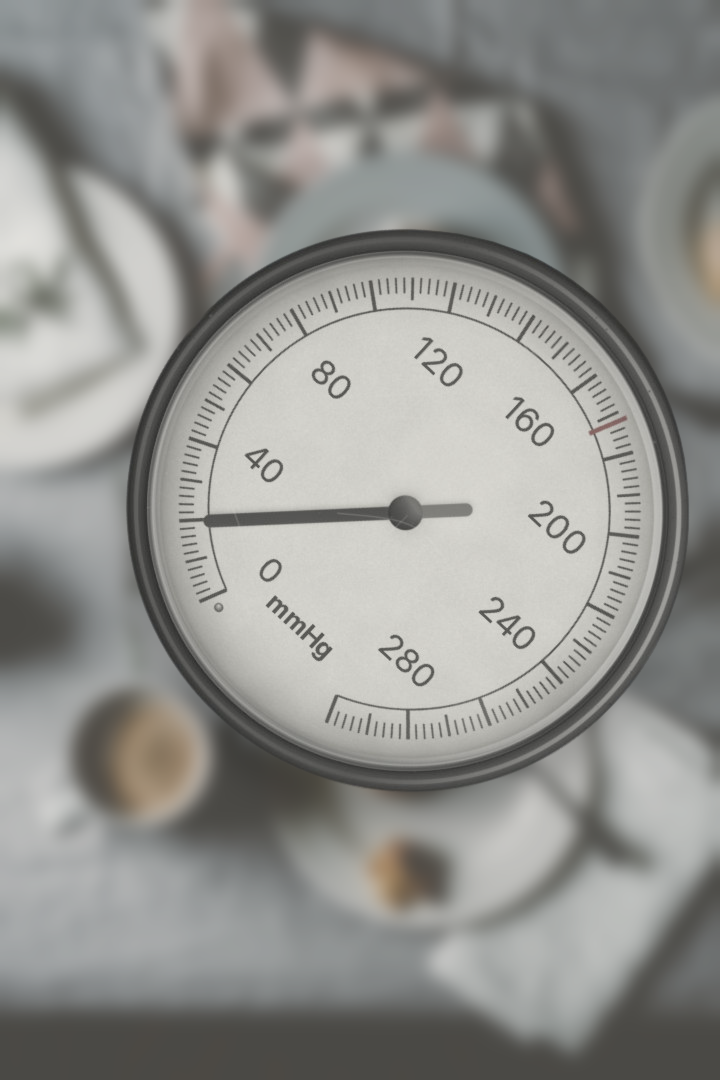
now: 20
